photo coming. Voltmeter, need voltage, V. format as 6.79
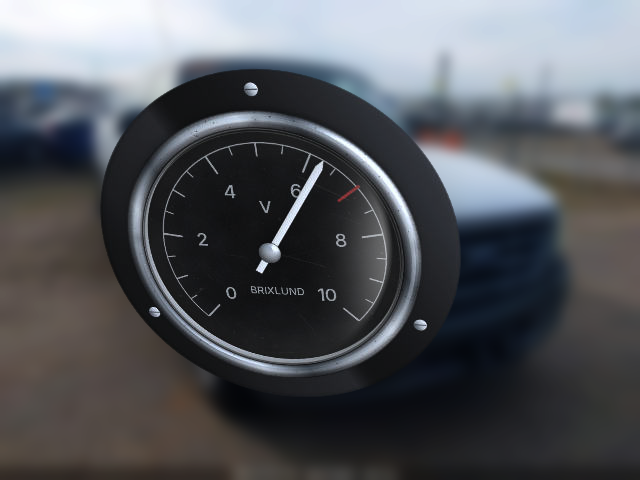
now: 6.25
